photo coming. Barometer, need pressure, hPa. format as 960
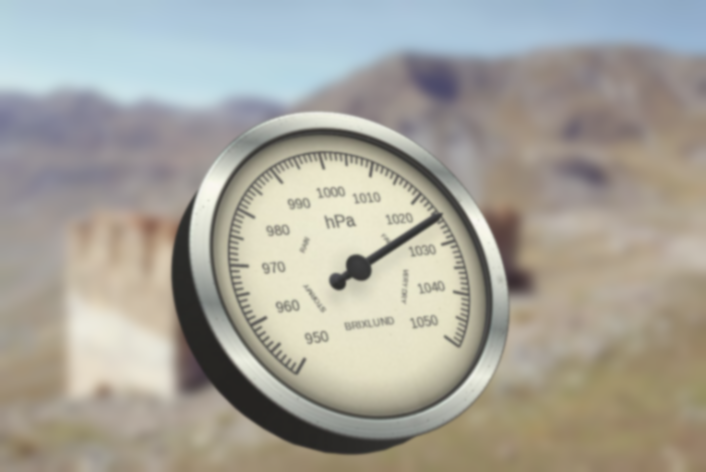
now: 1025
